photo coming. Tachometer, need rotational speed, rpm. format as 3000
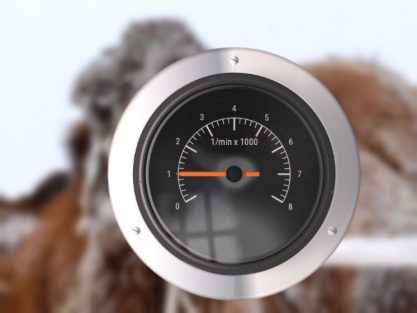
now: 1000
